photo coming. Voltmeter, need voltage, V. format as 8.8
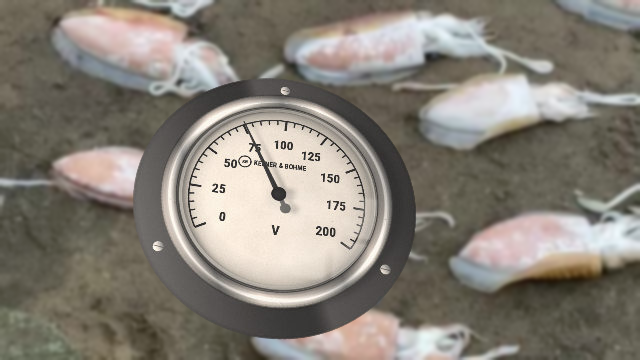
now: 75
